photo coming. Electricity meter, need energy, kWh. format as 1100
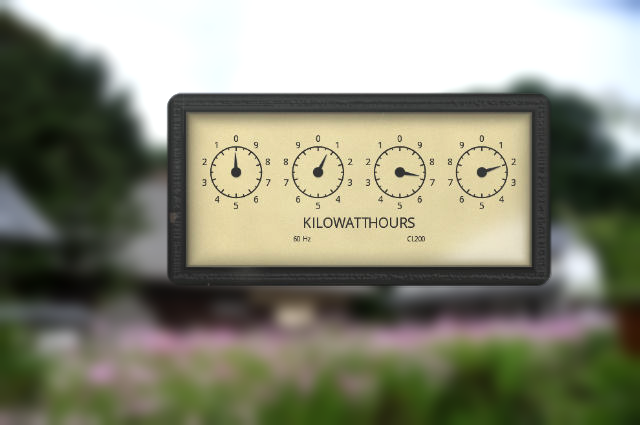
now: 72
